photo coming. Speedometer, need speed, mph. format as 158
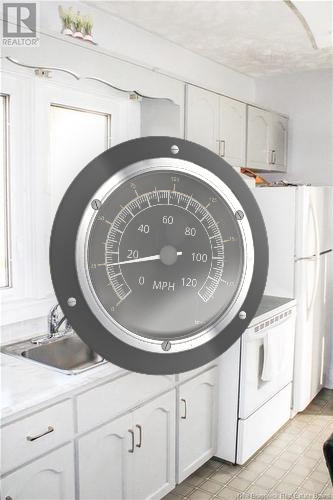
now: 15
